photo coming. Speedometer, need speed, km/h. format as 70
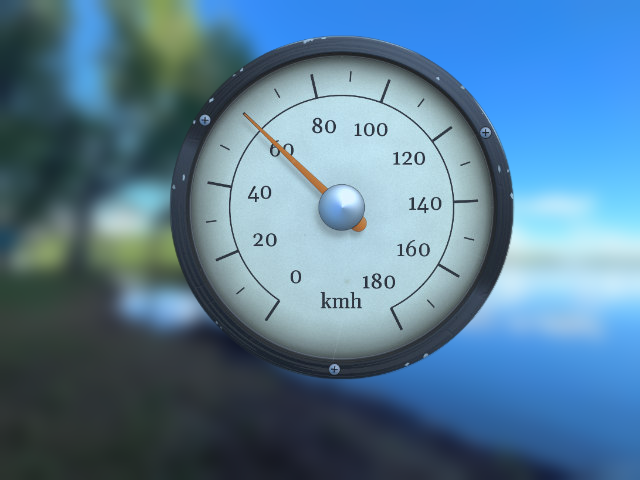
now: 60
